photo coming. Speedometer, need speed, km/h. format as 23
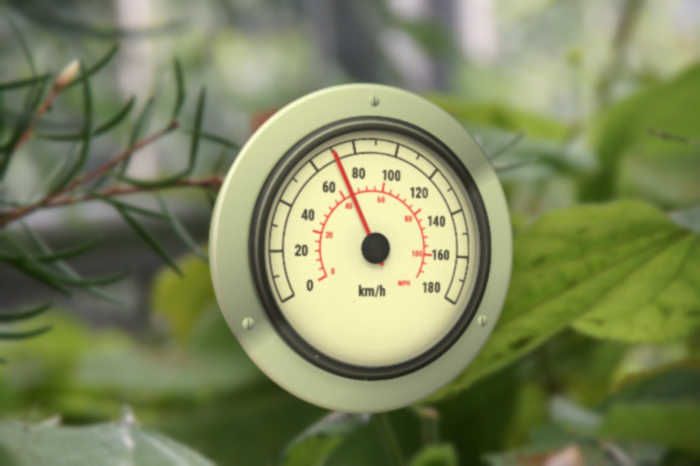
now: 70
